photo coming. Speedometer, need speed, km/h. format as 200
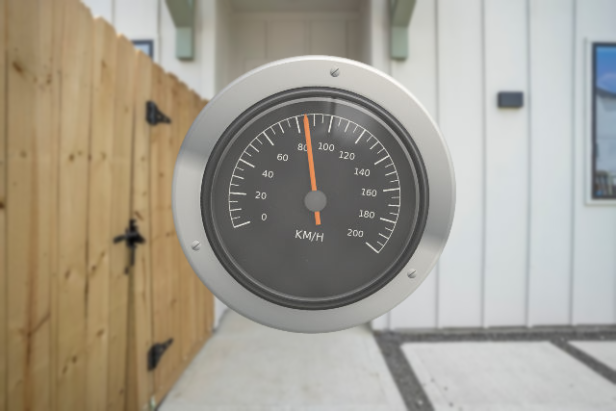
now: 85
